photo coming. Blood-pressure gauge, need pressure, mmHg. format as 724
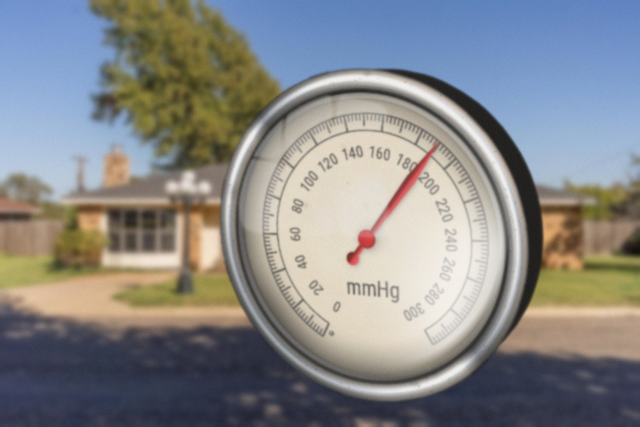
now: 190
